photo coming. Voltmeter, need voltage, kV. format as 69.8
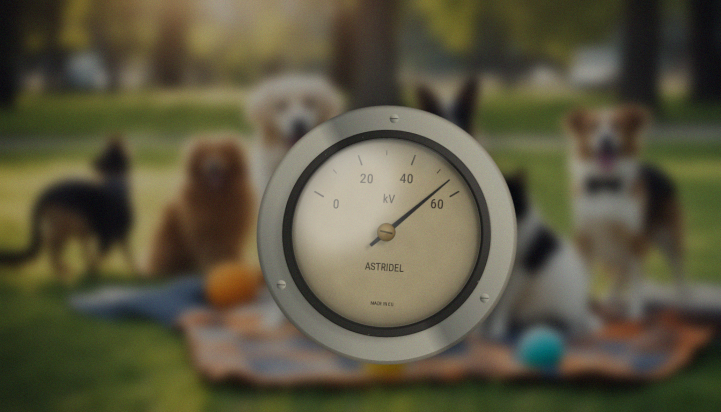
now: 55
